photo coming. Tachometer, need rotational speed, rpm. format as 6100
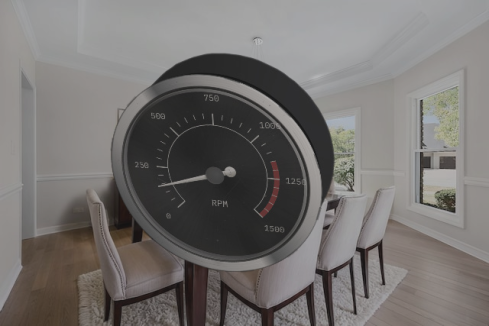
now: 150
